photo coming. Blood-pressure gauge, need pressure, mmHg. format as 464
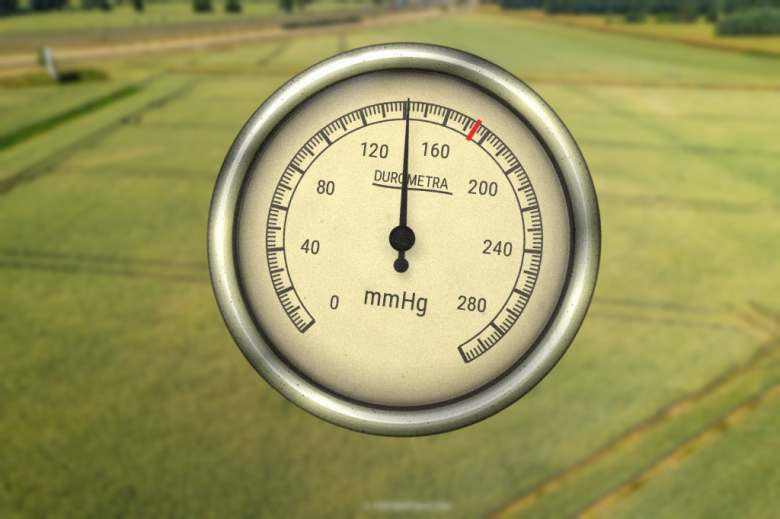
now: 142
